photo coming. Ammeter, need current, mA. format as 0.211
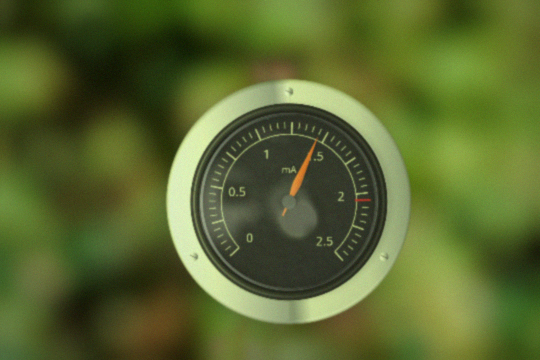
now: 1.45
